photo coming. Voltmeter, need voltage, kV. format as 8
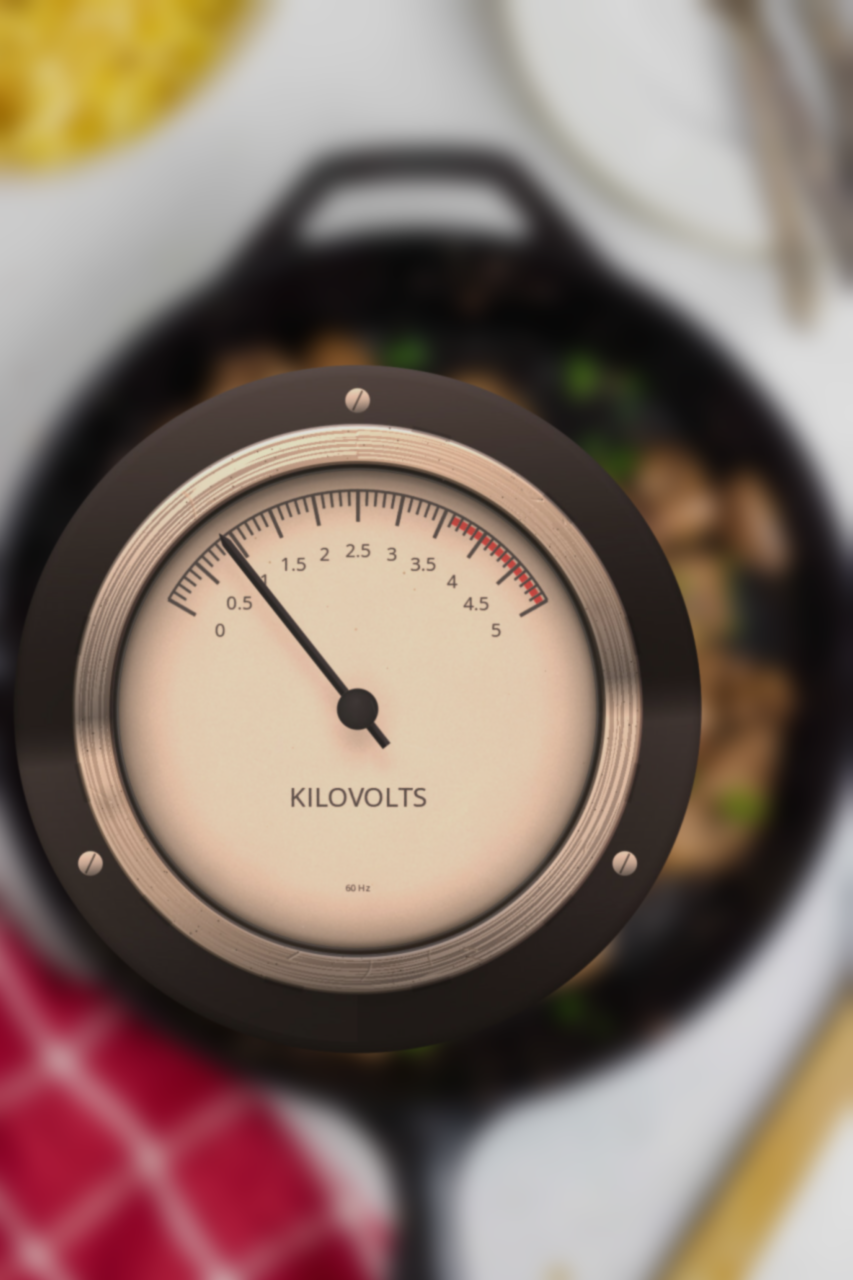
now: 0.9
